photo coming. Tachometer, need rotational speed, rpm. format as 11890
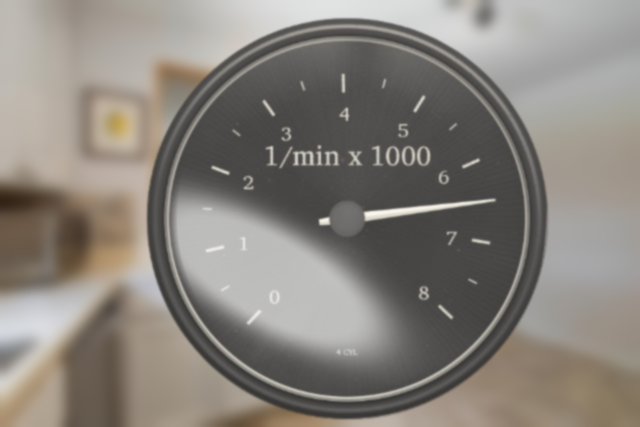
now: 6500
